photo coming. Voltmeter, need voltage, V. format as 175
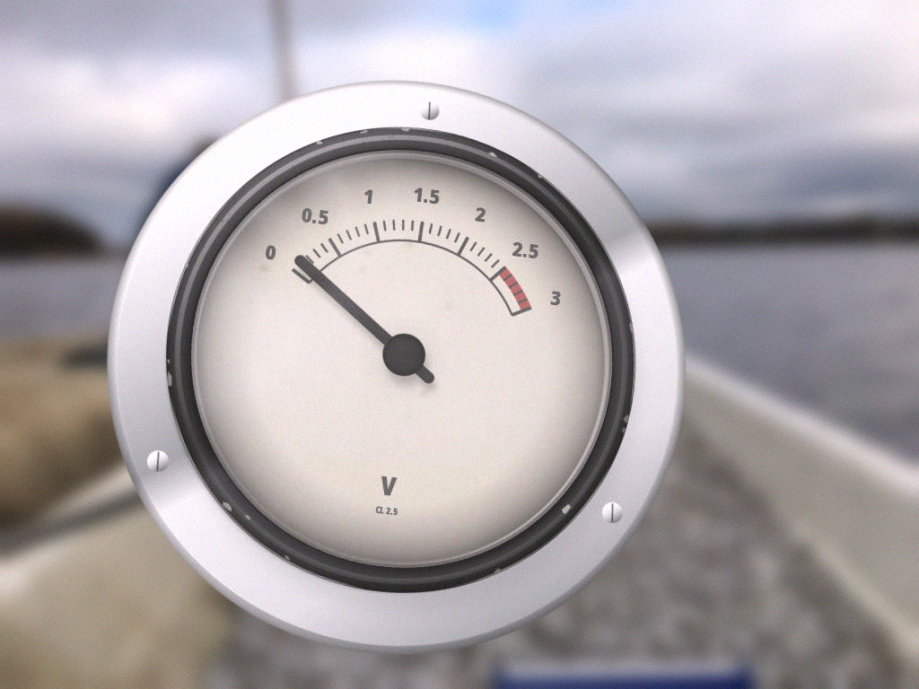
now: 0.1
